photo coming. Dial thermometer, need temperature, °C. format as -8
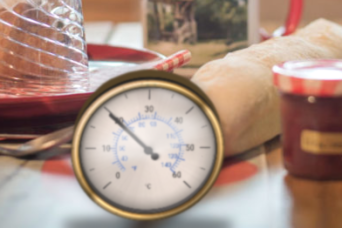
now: 20
